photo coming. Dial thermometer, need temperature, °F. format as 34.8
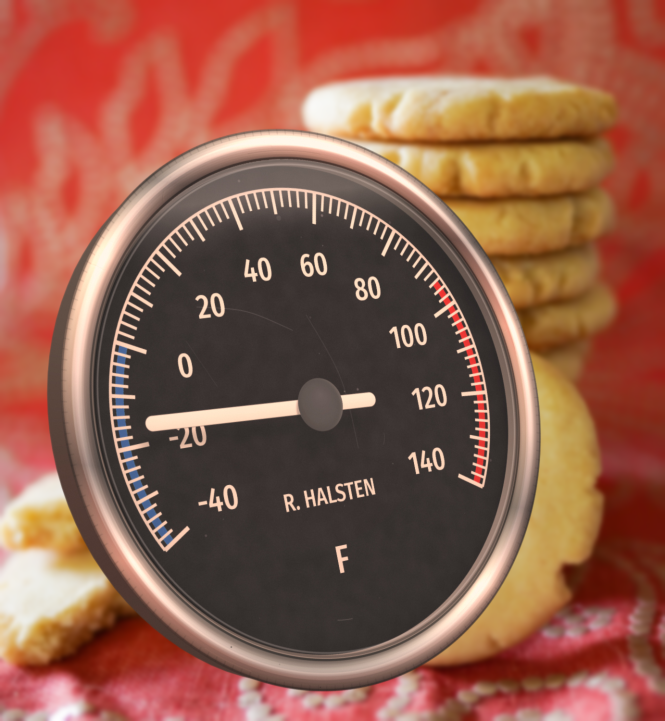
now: -16
